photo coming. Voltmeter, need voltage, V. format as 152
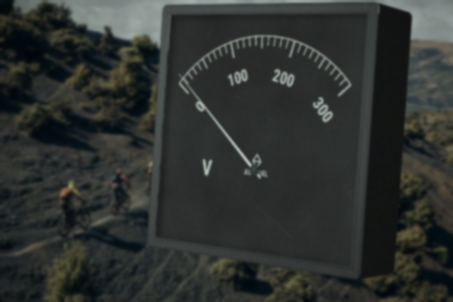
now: 10
